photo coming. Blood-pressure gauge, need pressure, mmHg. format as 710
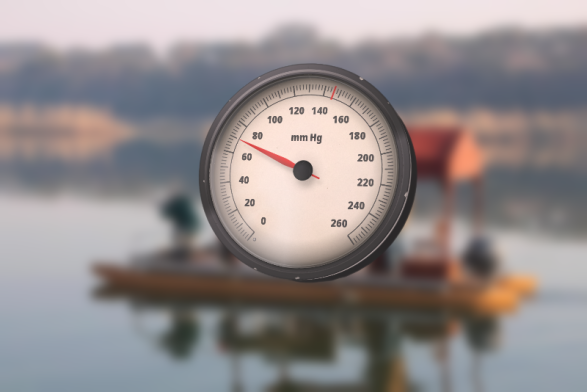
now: 70
